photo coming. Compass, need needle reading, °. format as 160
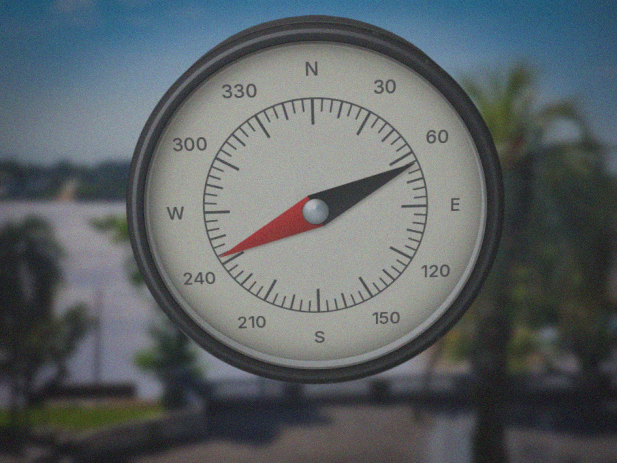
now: 245
